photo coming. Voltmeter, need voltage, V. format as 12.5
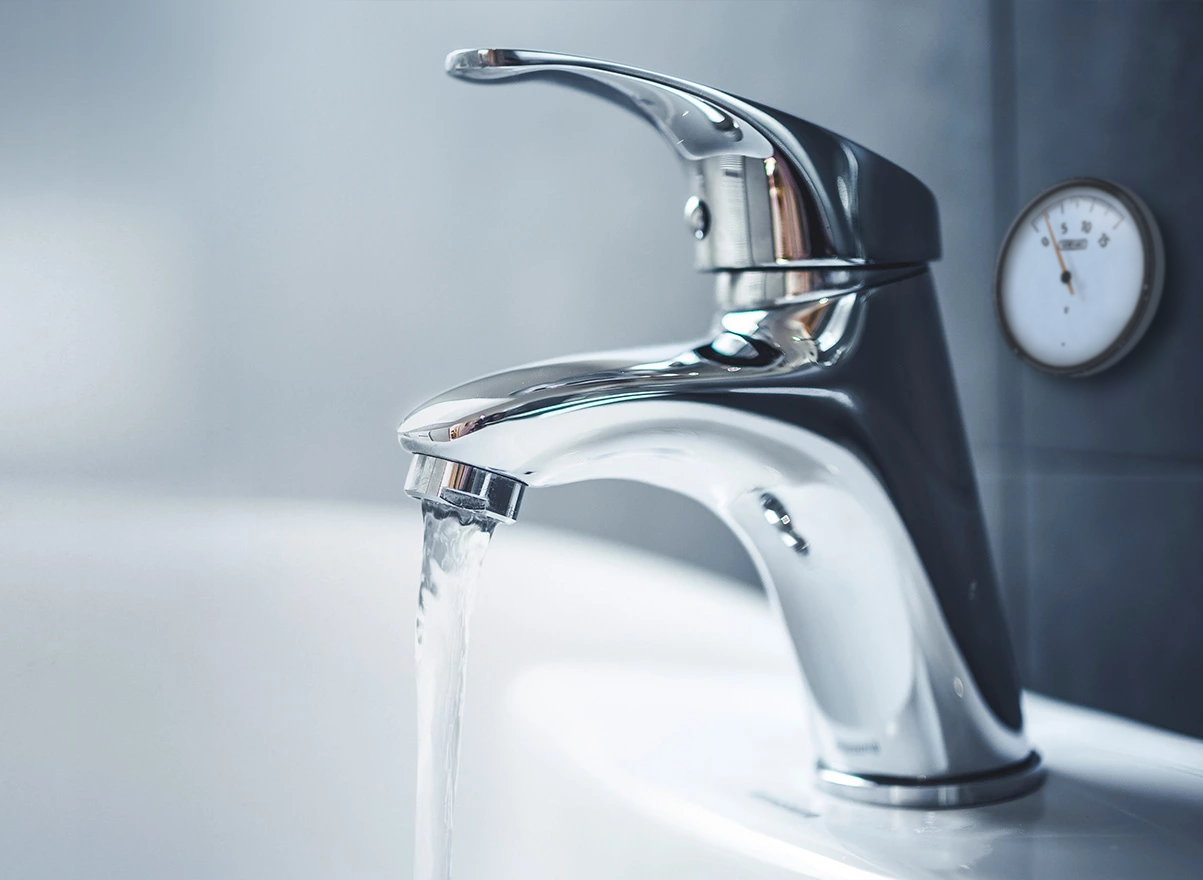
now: 2.5
